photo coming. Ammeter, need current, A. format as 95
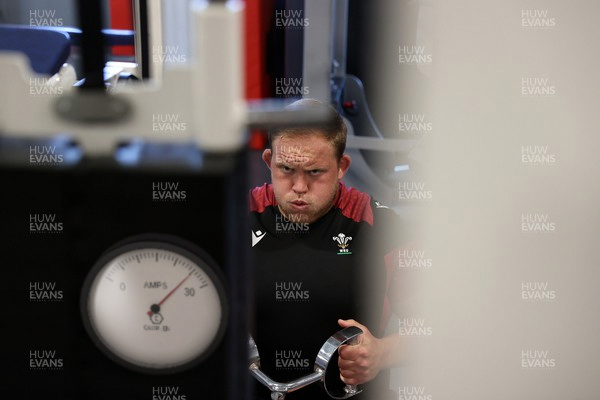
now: 25
